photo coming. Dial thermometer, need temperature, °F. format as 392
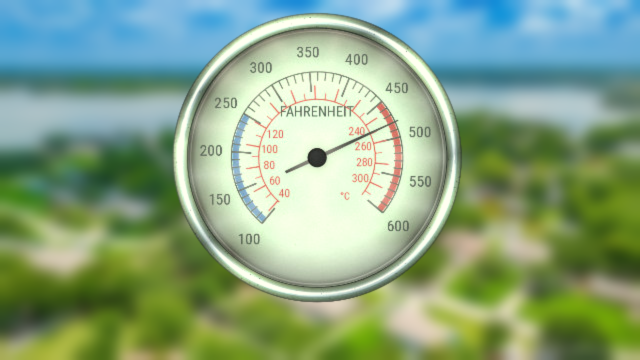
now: 480
